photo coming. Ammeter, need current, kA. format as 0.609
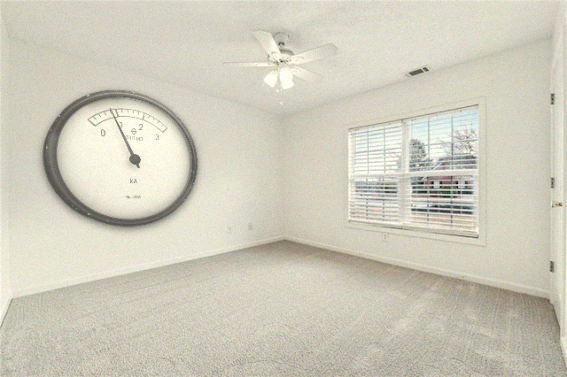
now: 0.8
